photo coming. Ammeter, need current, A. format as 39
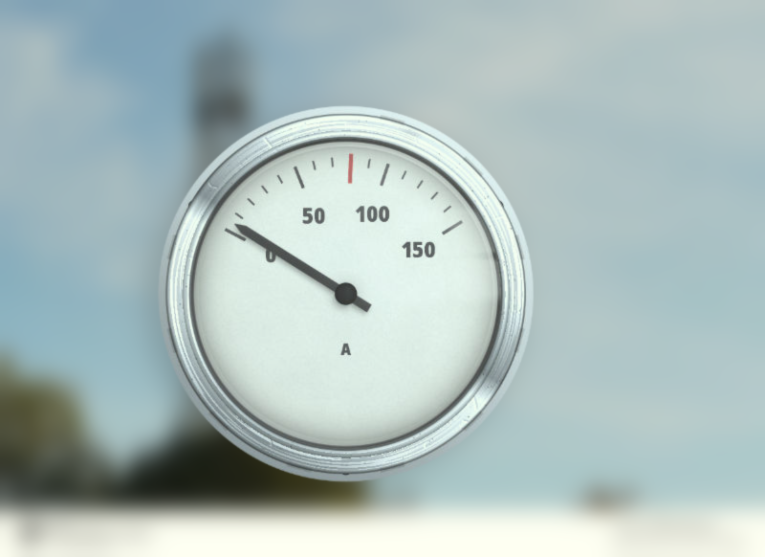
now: 5
